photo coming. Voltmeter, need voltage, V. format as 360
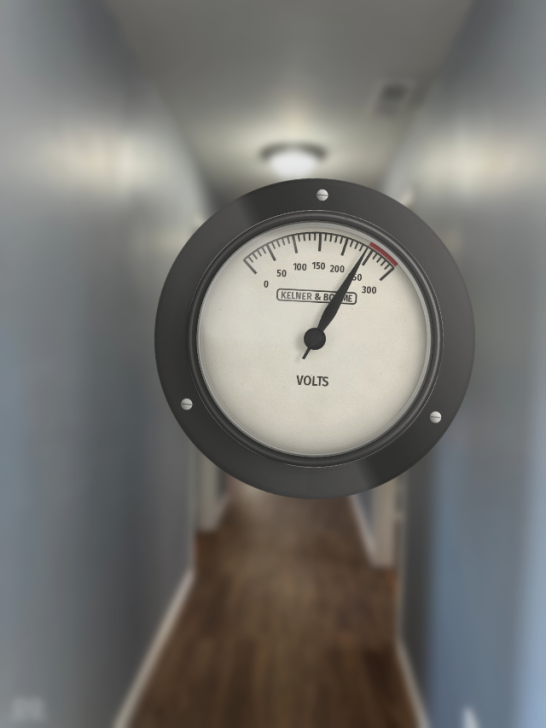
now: 240
